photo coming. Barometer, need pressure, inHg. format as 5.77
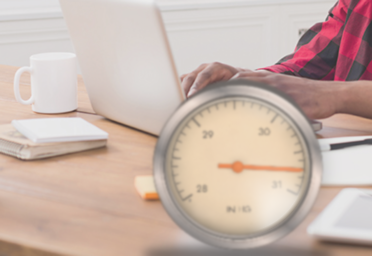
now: 30.7
